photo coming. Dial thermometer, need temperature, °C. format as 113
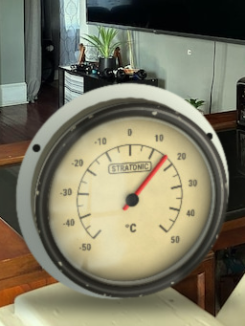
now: 15
